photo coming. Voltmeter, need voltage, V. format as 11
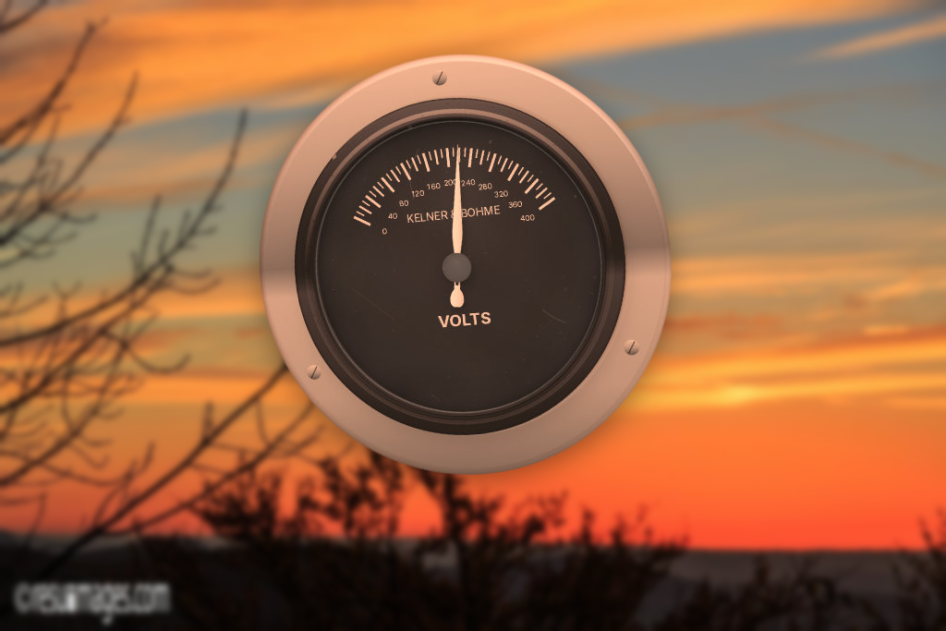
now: 220
